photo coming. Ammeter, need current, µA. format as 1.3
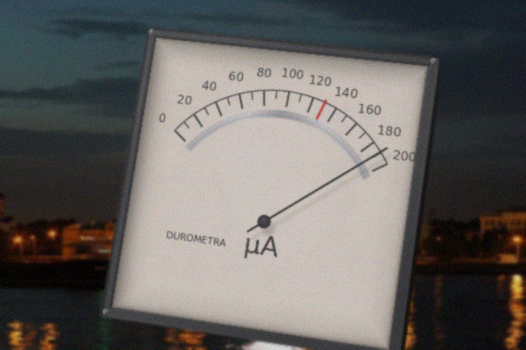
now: 190
